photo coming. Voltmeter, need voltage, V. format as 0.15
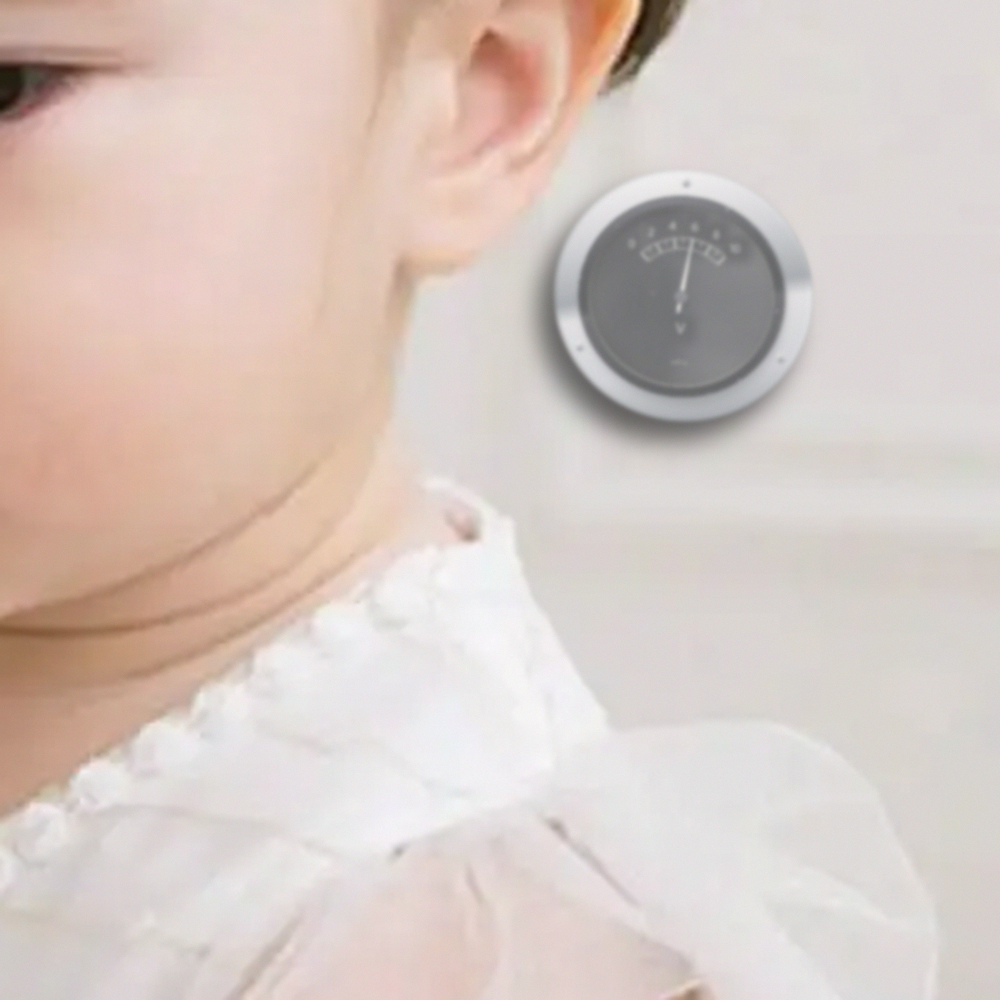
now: 6
